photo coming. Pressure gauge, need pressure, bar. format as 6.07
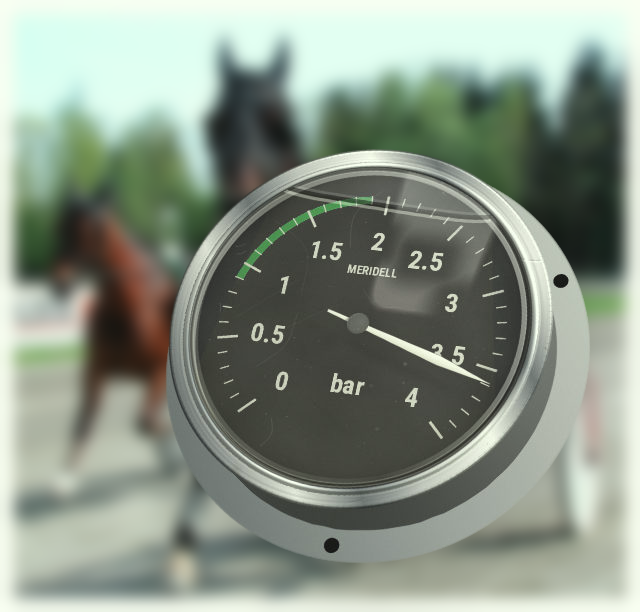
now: 3.6
